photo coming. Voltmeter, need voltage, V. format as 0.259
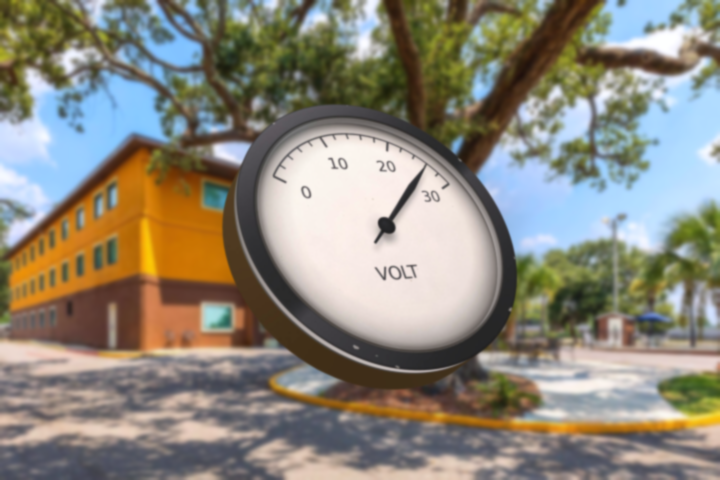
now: 26
